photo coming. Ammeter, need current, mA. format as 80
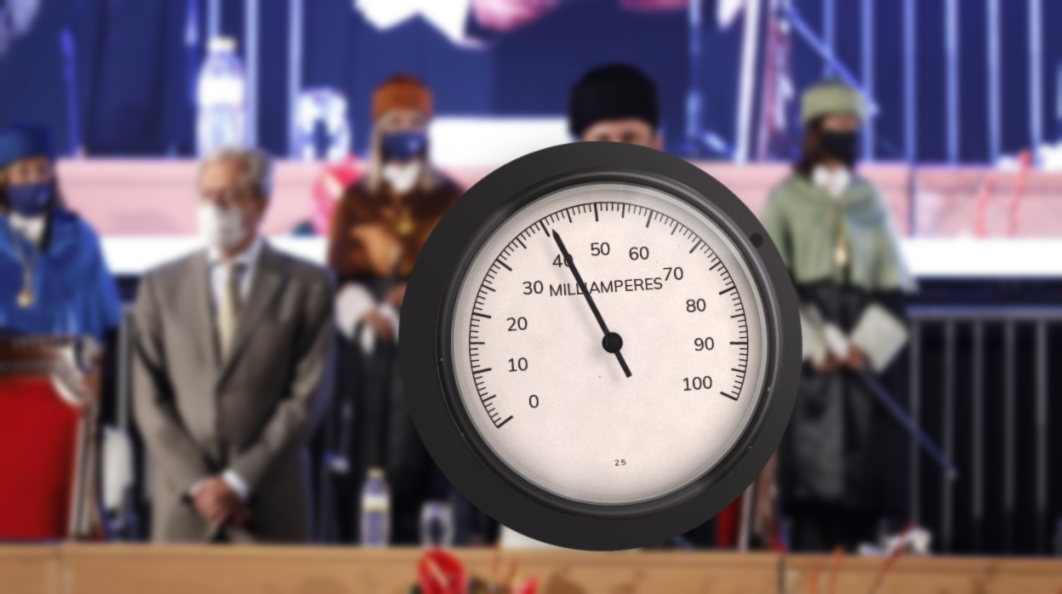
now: 41
